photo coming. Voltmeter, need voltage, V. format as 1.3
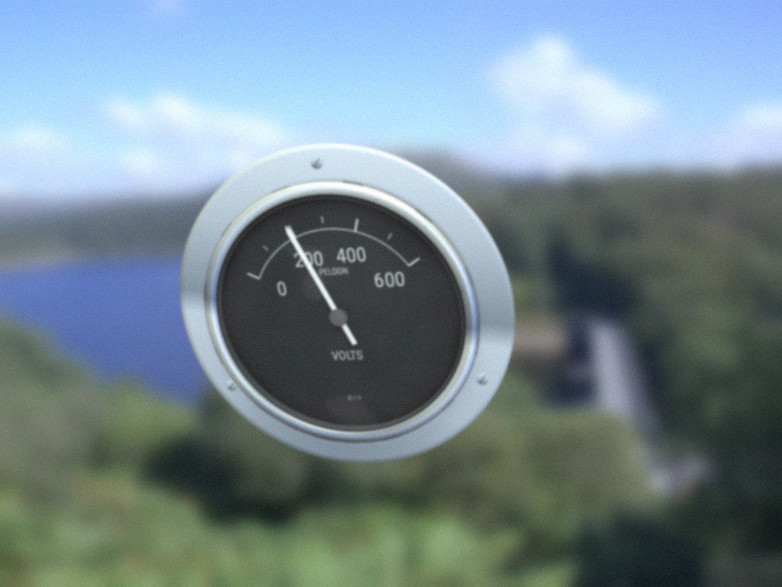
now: 200
